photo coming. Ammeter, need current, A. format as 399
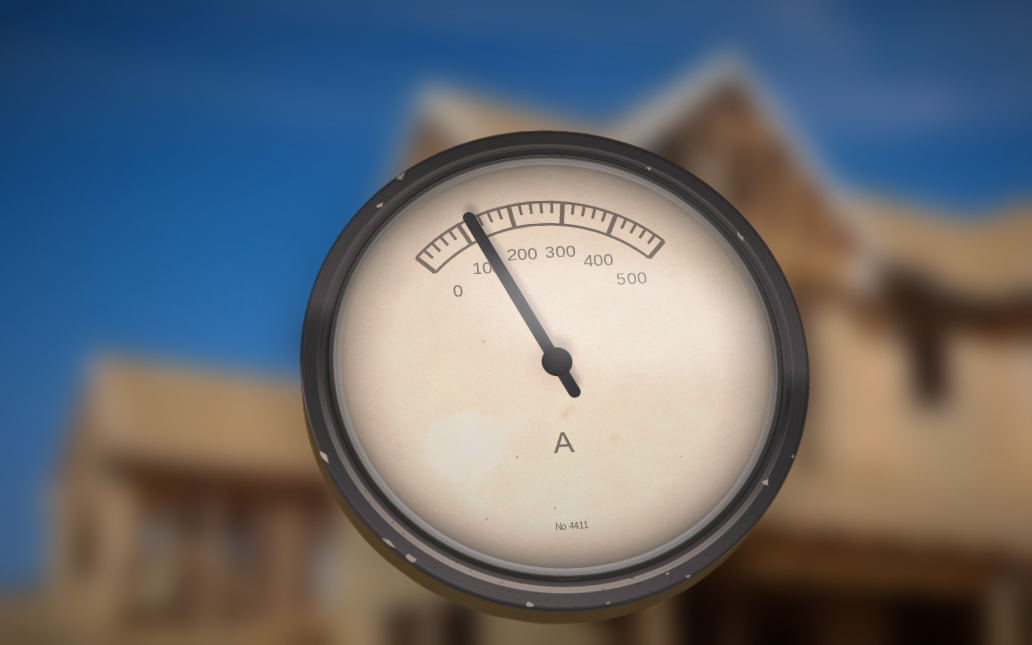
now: 120
